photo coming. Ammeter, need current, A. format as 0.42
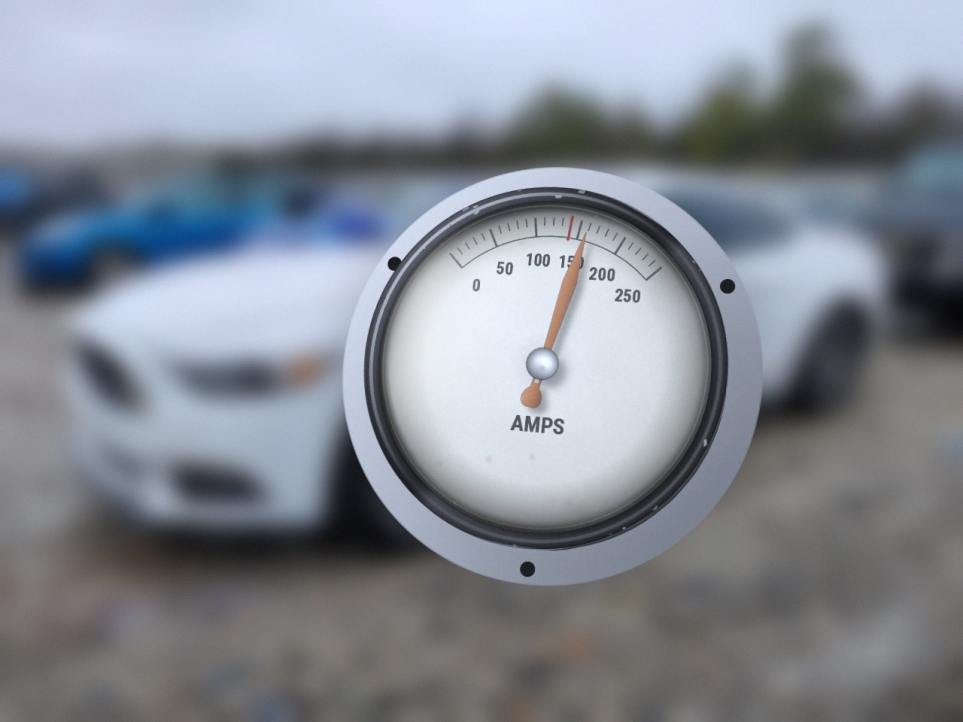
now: 160
